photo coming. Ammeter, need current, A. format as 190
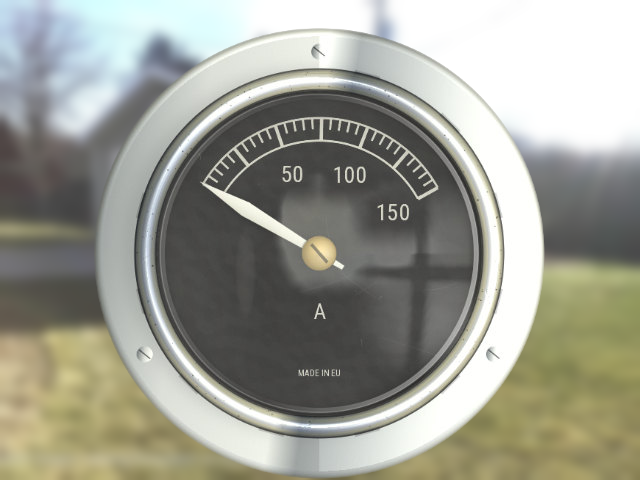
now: 0
